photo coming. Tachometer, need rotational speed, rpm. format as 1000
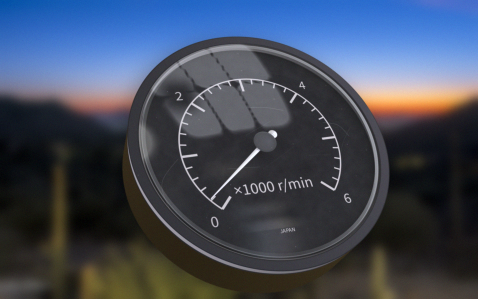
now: 200
